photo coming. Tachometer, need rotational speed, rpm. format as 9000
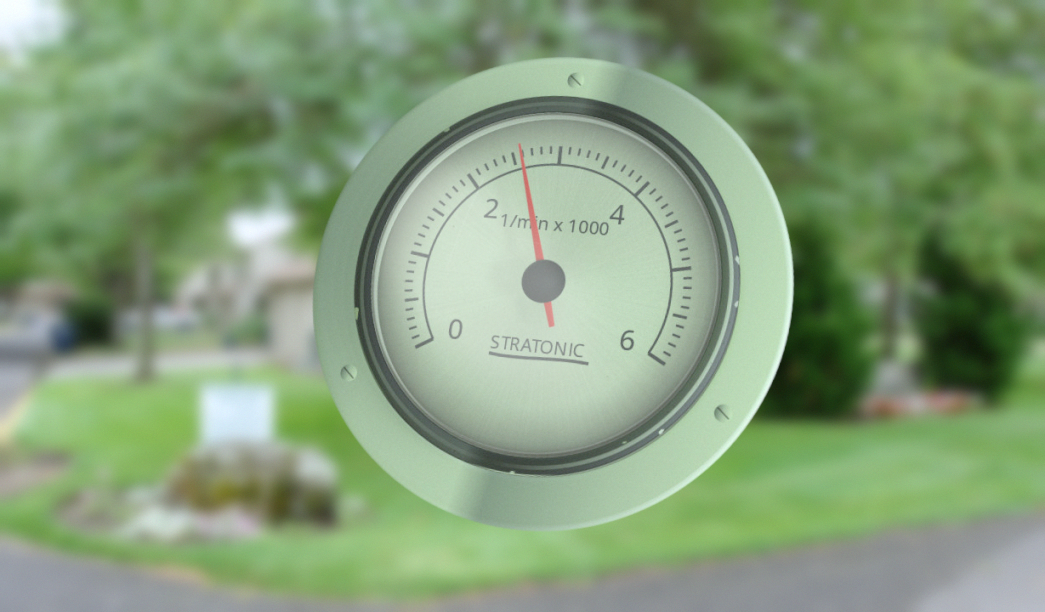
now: 2600
